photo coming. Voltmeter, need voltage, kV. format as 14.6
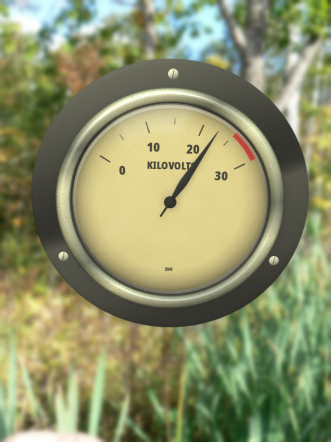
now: 22.5
